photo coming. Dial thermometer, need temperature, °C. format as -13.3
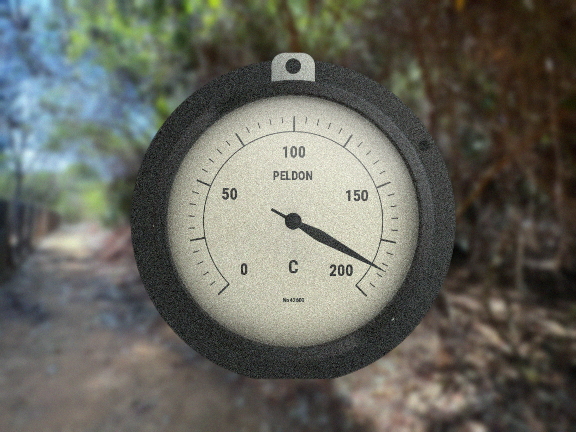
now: 187.5
